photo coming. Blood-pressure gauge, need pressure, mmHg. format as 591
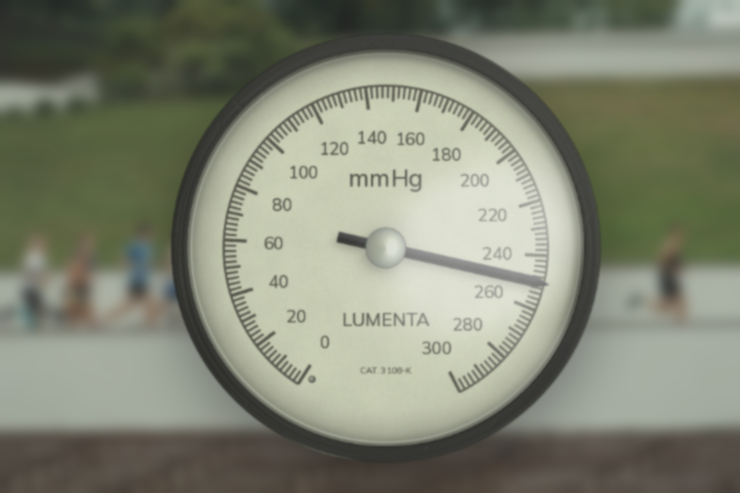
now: 250
